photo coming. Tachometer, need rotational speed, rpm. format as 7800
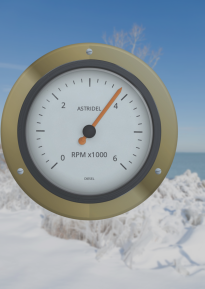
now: 3800
